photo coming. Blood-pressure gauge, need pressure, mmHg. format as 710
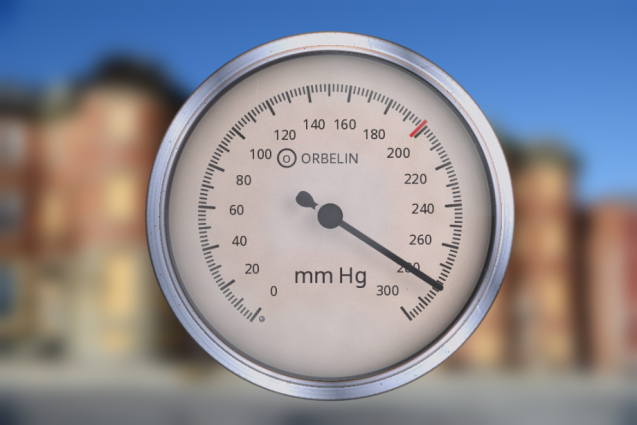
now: 280
